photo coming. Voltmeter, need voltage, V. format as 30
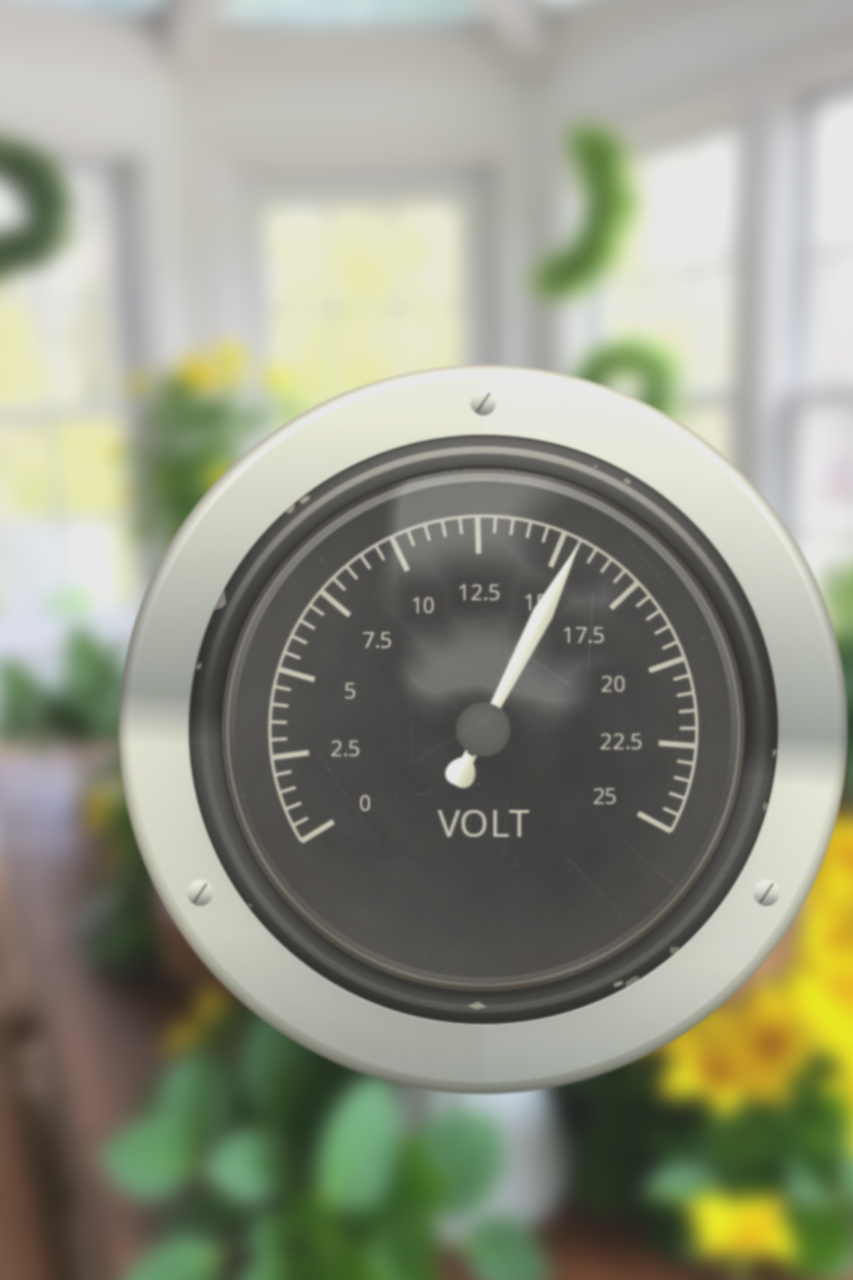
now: 15.5
